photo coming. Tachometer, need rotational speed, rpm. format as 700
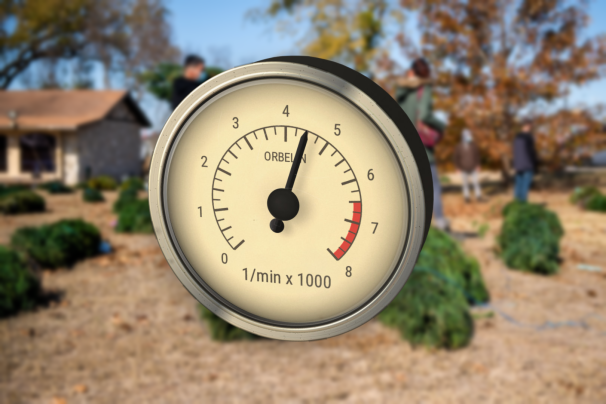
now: 4500
